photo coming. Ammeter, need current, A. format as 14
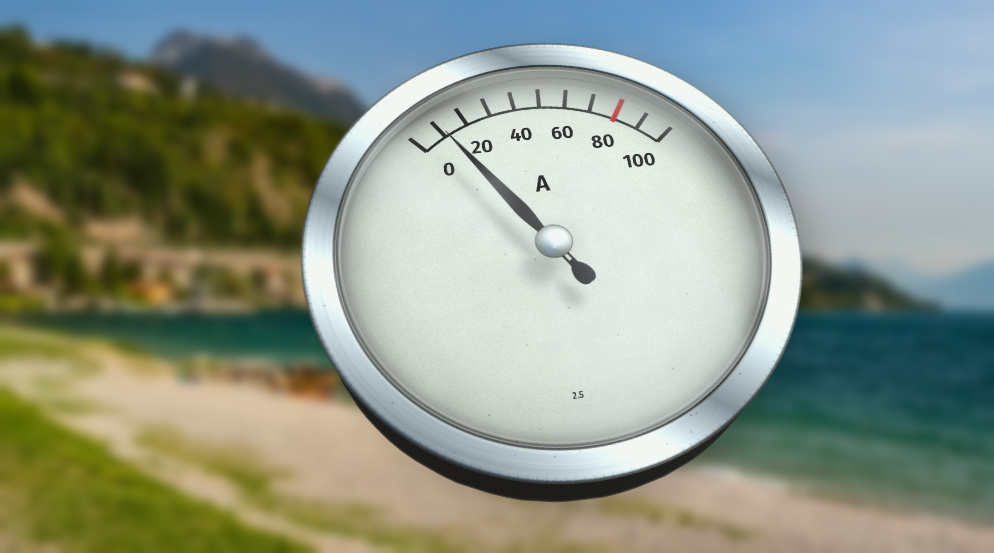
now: 10
